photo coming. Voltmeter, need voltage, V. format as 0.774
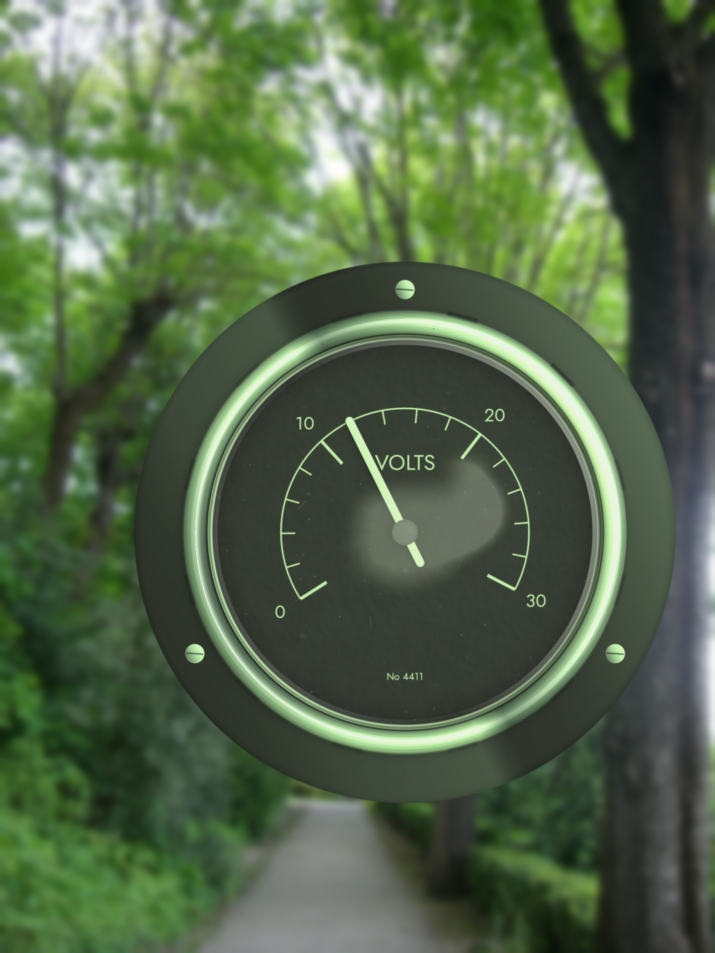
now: 12
